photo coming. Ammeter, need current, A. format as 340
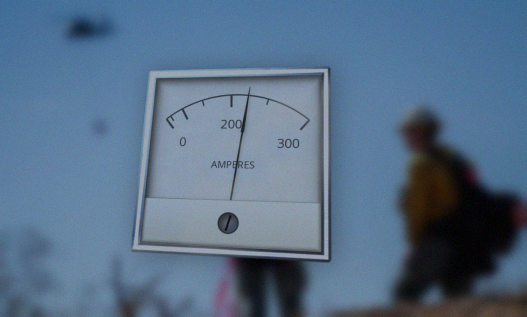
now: 225
